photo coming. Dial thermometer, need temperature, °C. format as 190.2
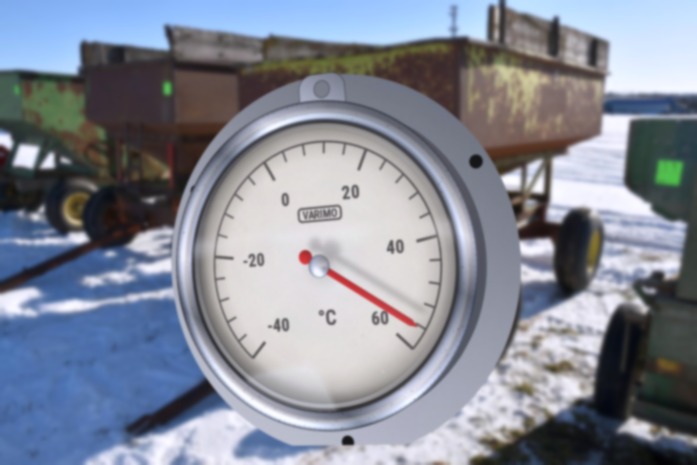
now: 56
